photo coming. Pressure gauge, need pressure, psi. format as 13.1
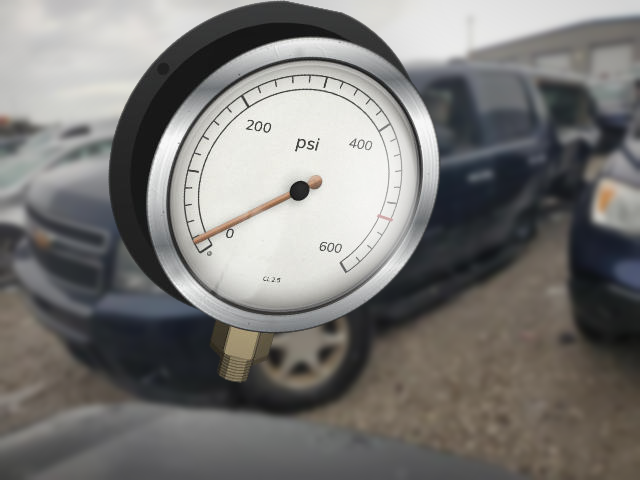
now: 20
